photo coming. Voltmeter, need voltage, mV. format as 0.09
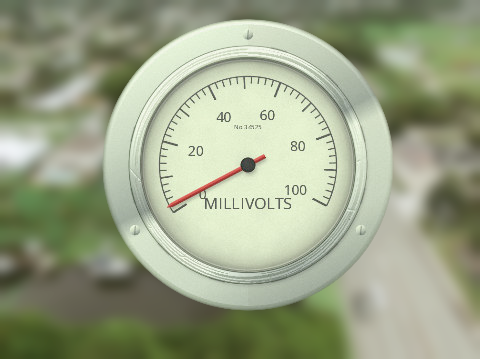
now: 2
